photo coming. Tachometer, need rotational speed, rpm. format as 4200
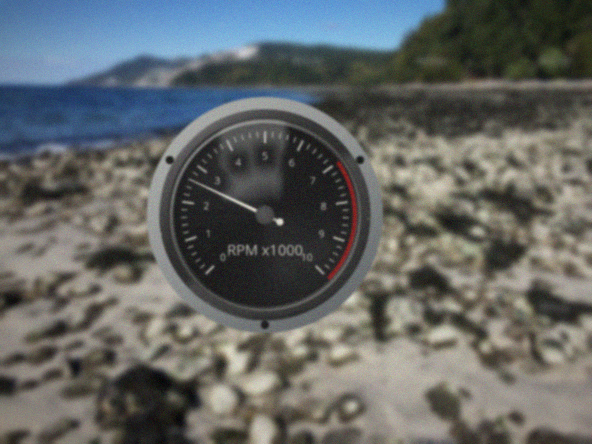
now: 2600
